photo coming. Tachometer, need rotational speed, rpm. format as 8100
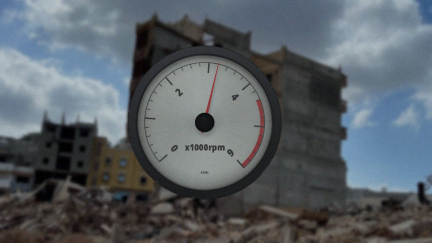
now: 3200
